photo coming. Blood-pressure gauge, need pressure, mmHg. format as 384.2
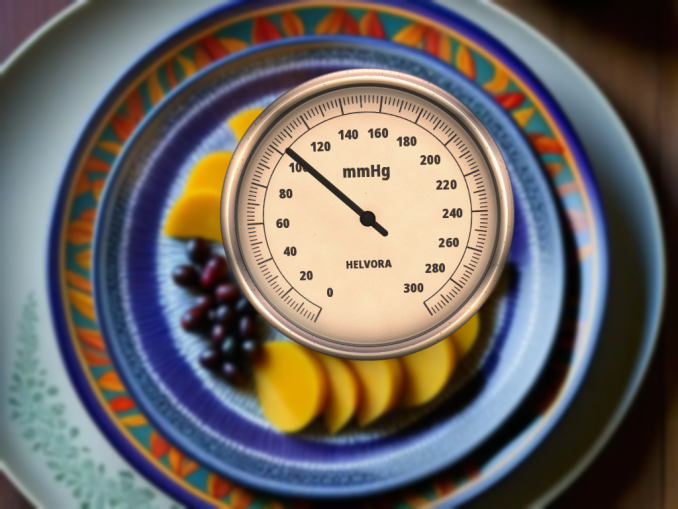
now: 104
